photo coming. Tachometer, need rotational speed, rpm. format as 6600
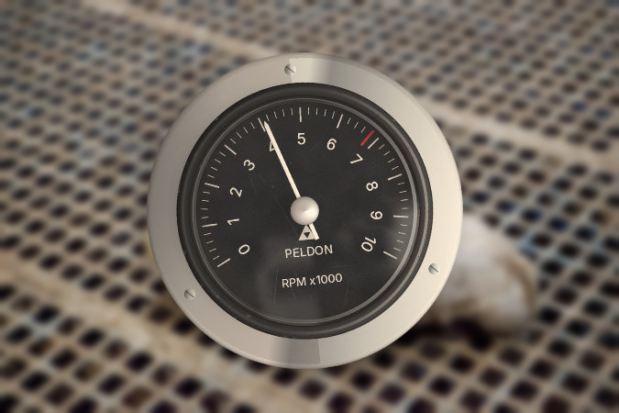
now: 4100
